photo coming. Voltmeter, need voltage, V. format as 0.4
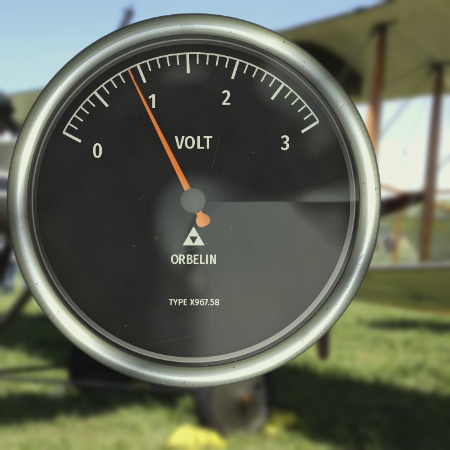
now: 0.9
